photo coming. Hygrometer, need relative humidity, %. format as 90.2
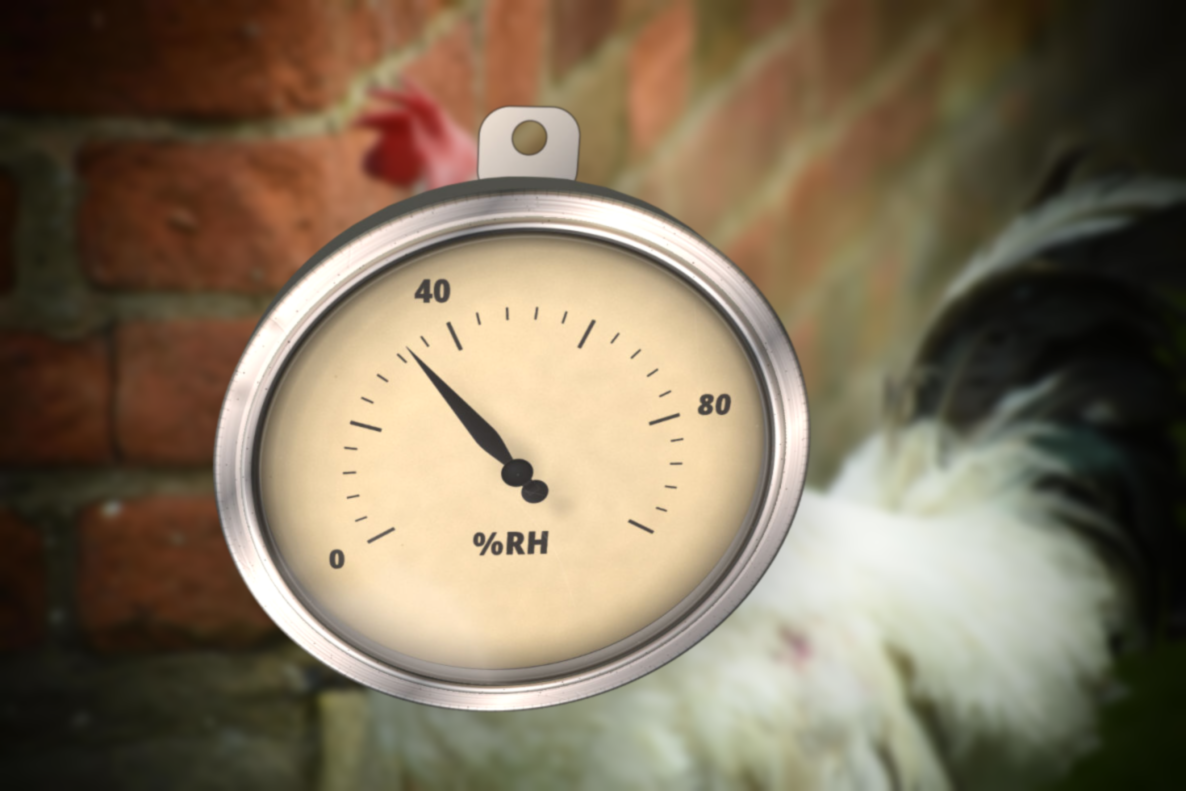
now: 34
